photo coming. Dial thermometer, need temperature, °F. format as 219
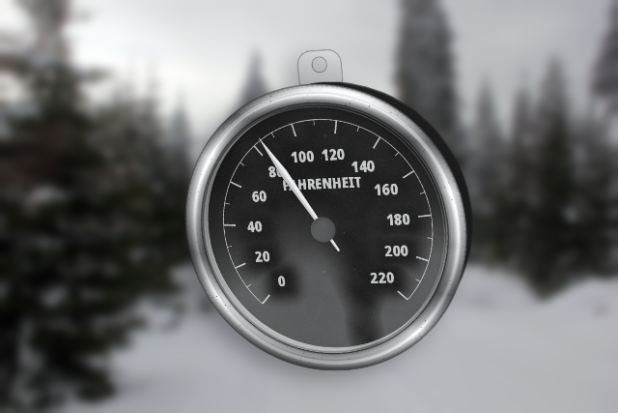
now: 85
